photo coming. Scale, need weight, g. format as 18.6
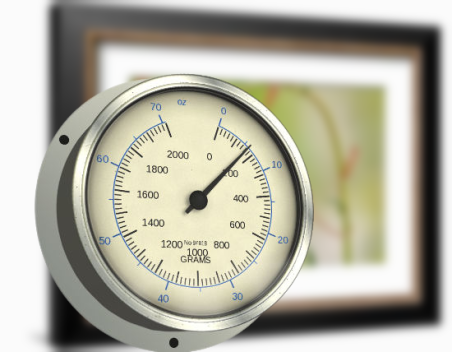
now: 160
